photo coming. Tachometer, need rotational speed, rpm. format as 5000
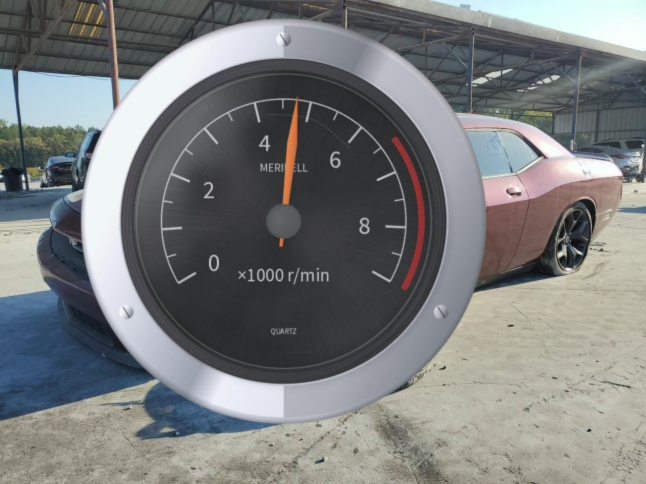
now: 4750
